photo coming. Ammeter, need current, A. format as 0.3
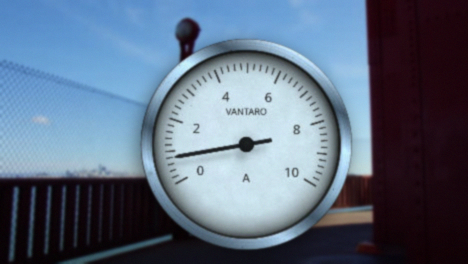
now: 0.8
